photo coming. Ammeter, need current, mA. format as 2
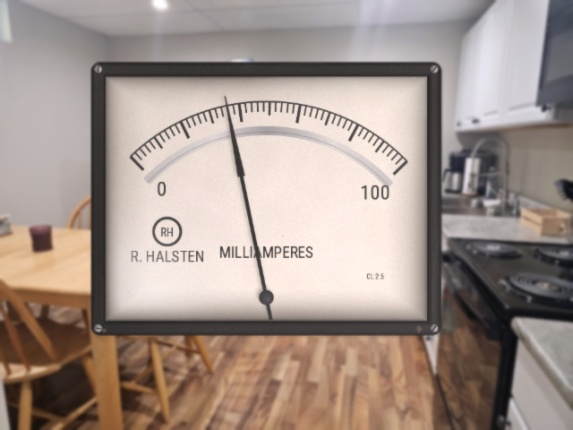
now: 36
